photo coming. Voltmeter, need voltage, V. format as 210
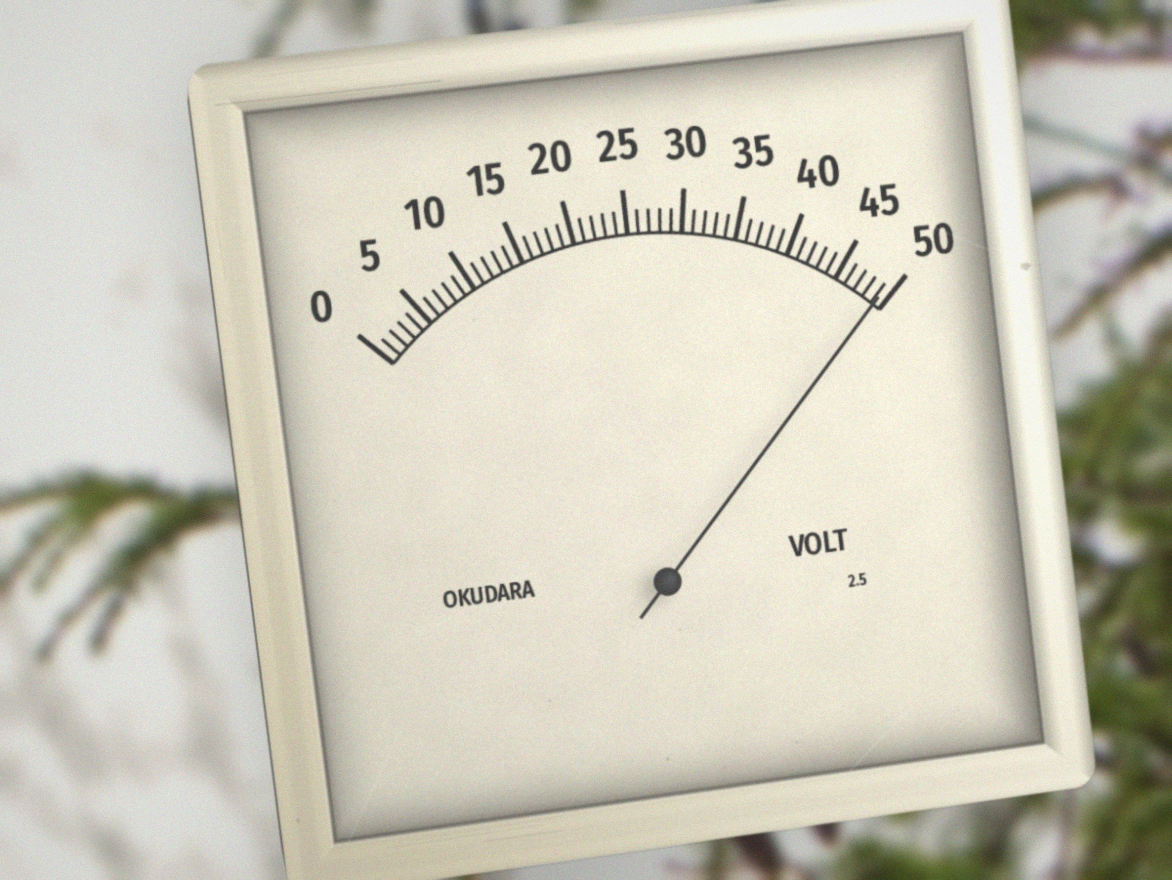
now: 49
